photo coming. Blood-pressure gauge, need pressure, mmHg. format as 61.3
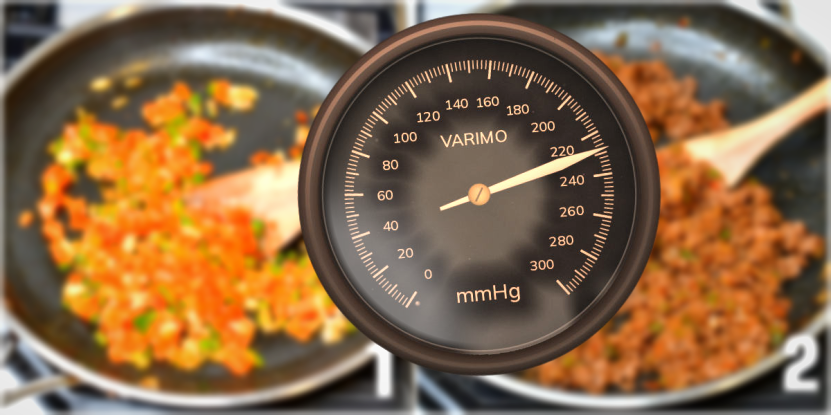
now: 228
